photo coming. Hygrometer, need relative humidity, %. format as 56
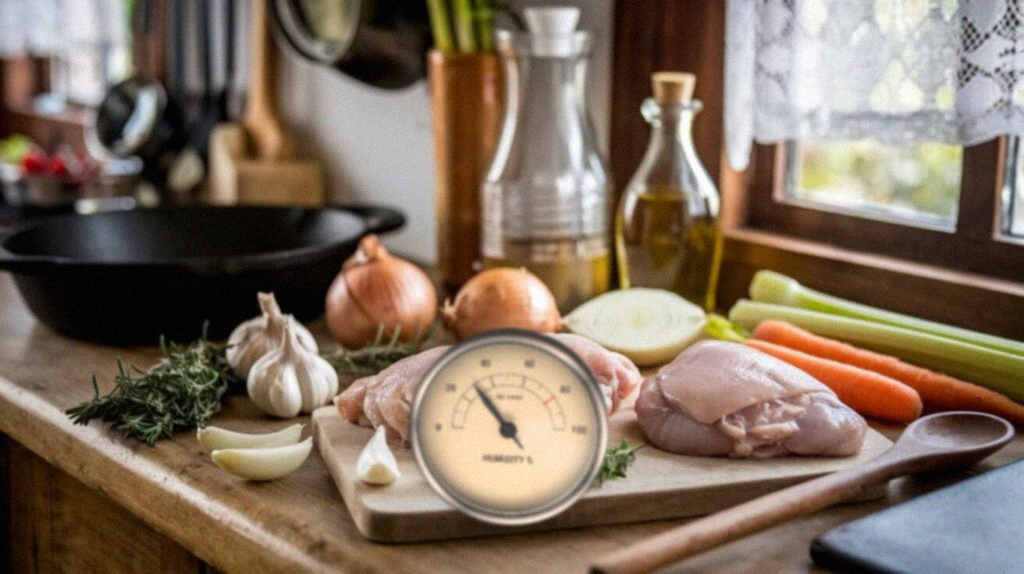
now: 30
